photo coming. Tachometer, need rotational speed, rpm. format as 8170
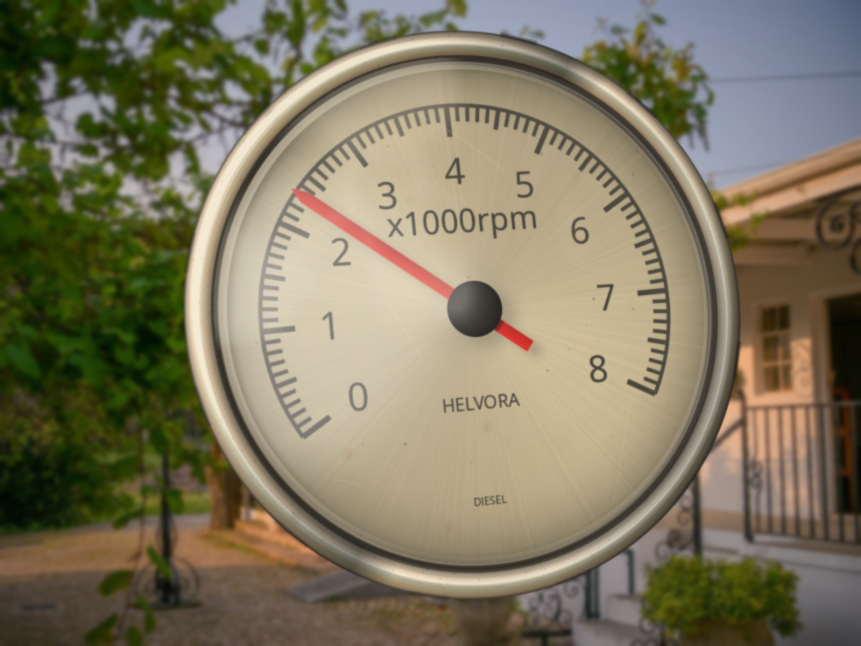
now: 2300
